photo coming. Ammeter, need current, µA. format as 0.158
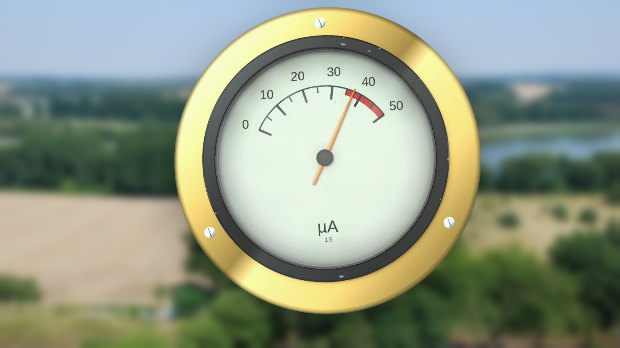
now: 37.5
